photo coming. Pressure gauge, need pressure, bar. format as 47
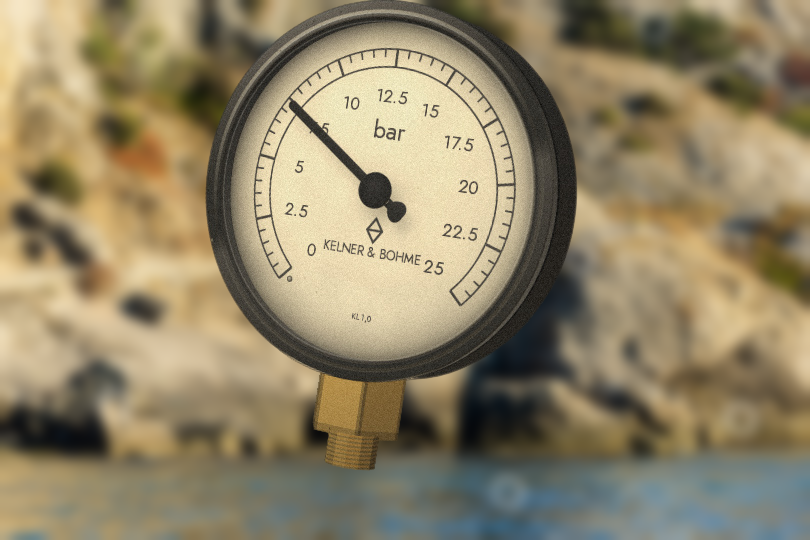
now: 7.5
